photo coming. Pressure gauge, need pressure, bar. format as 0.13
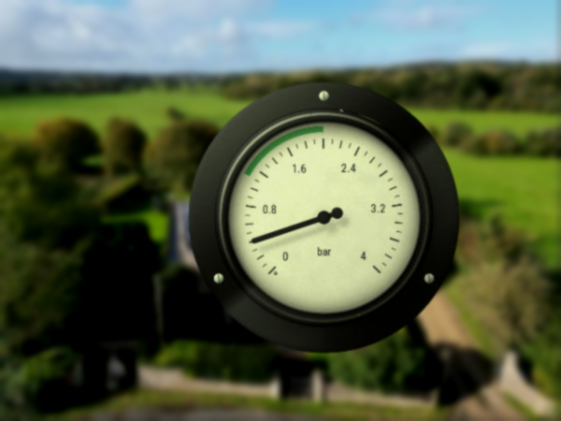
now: 0.4
